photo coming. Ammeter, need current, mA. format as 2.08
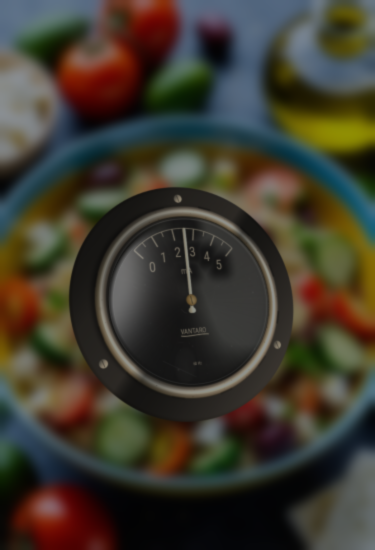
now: 2.5
